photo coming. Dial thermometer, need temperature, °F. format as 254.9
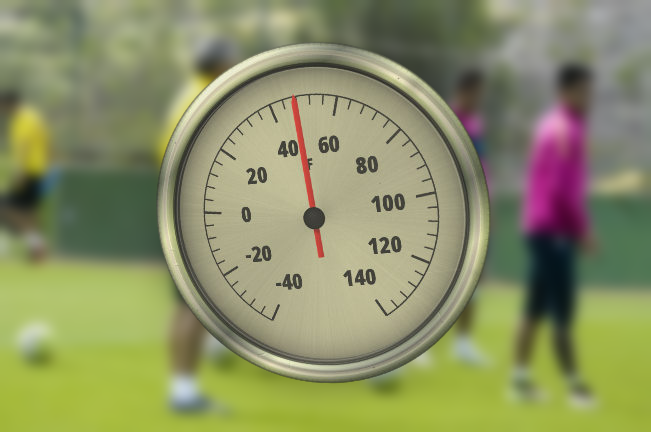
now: 48
